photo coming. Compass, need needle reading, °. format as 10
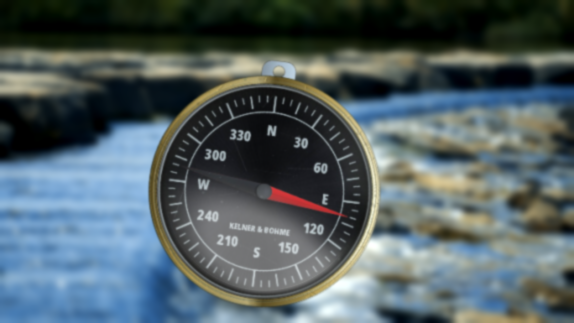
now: 100
